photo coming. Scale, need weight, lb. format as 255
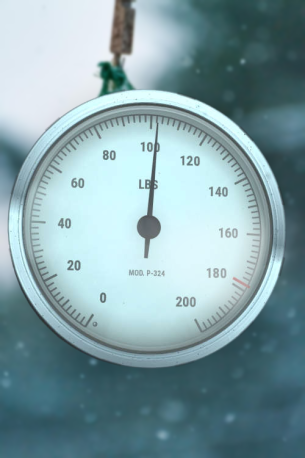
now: 102
